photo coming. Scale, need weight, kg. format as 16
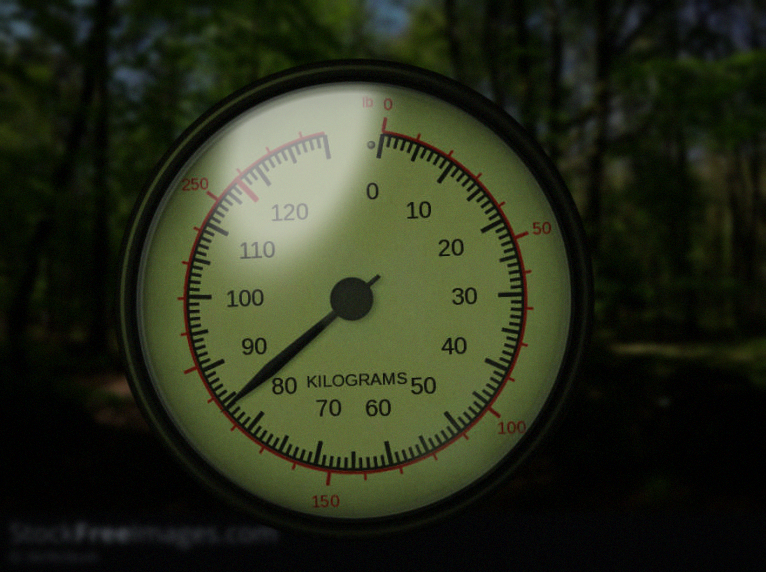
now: 84
